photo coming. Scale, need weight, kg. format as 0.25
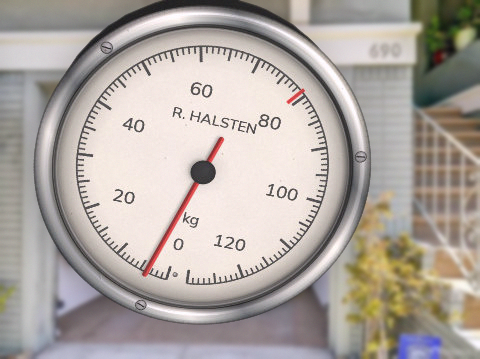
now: 4
